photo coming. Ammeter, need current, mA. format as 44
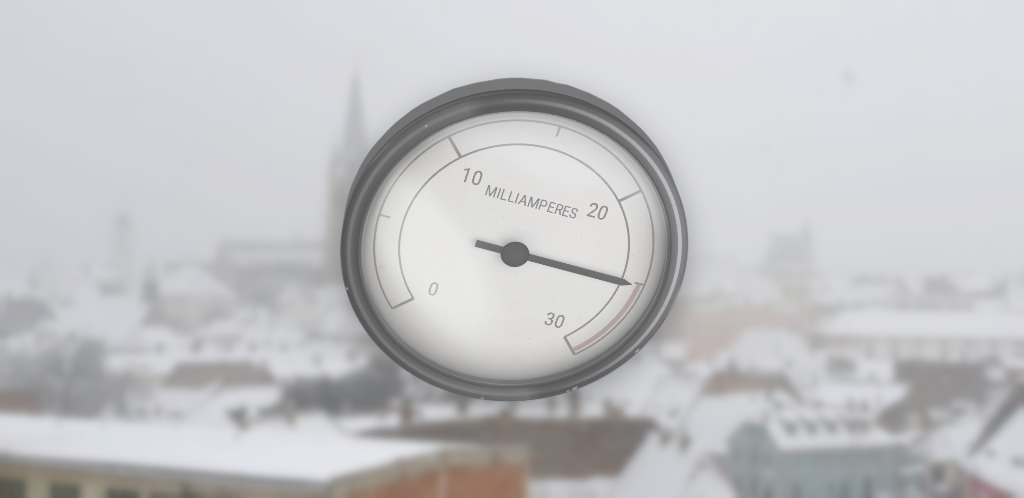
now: 25
